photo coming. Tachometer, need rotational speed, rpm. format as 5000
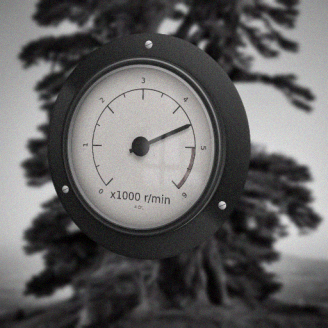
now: 4500
